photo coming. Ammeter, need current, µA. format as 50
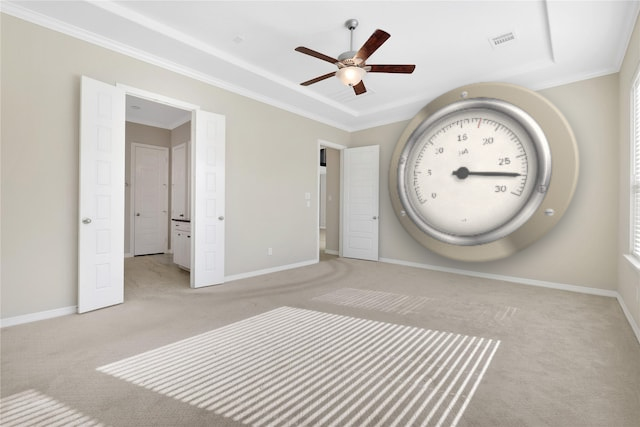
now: 27.5
